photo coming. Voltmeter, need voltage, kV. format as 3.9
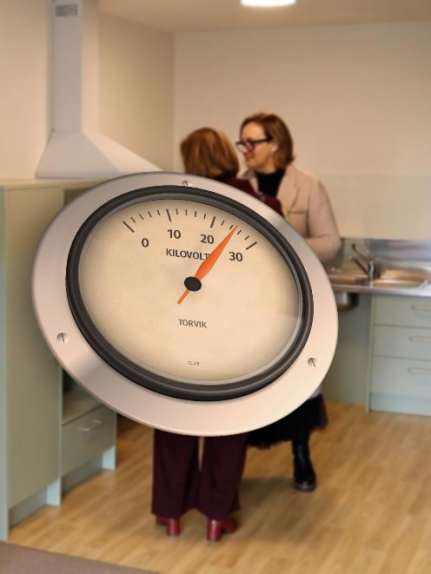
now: 25
